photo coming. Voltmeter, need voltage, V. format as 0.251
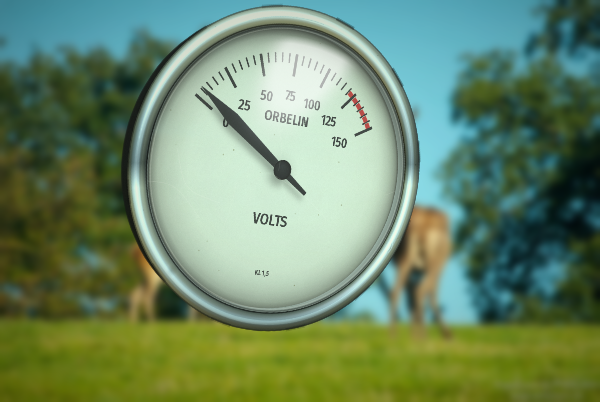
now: 5
